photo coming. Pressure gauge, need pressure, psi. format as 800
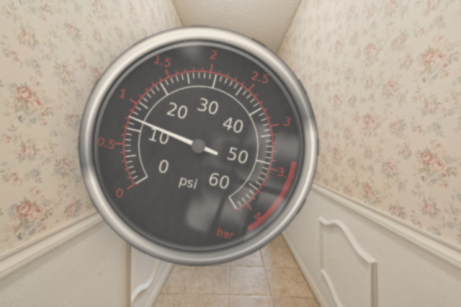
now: 12
